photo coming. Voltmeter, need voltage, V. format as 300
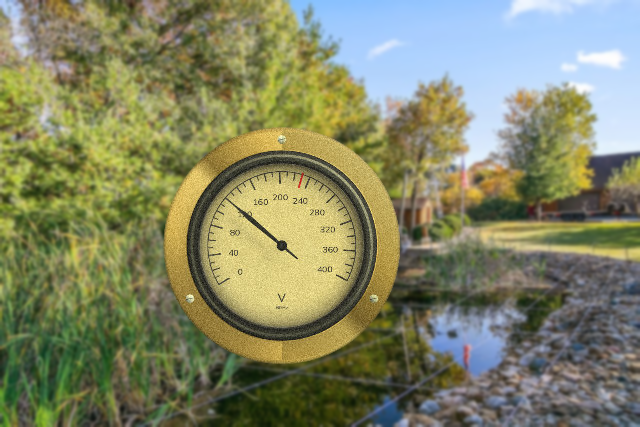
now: 120
